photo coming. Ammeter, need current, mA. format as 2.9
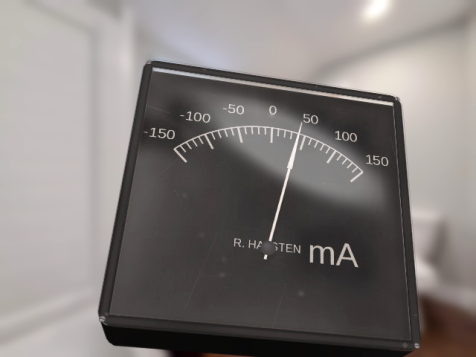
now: 40
